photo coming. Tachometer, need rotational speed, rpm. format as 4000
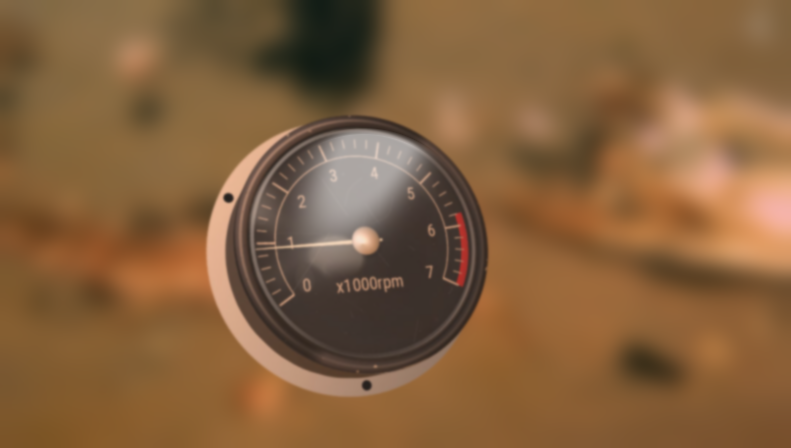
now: 900
